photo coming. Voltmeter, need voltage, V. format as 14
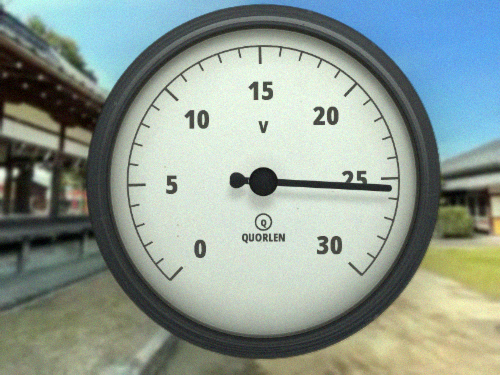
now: 25.5
